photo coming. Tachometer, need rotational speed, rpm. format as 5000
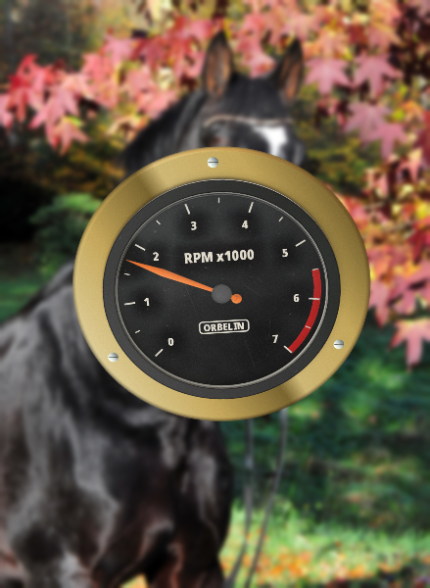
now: 1750
